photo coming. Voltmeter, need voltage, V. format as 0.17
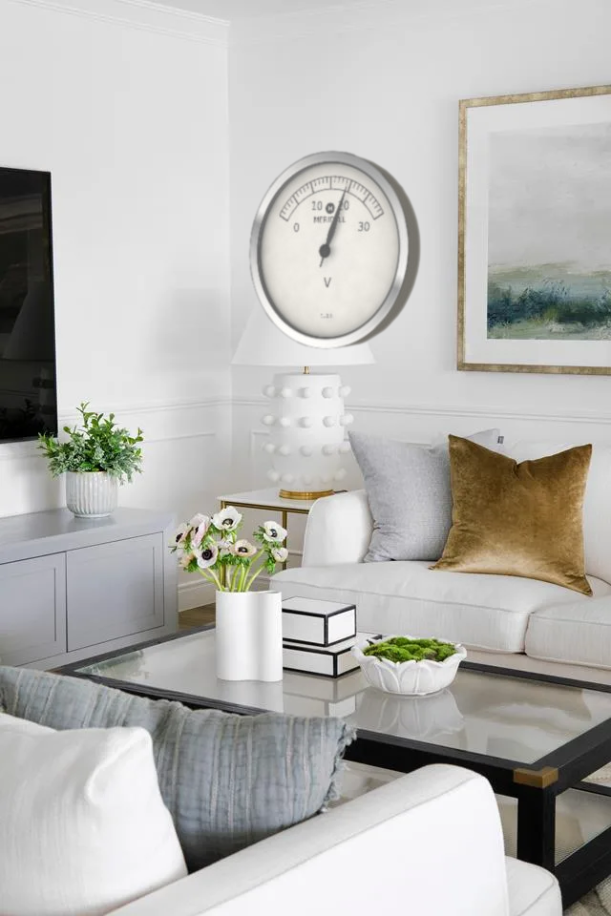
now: 20
